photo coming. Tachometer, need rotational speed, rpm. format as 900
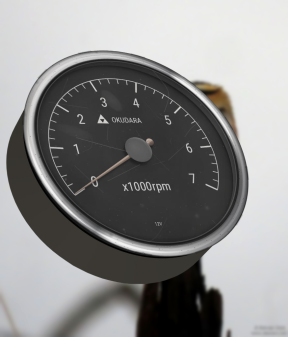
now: 0
